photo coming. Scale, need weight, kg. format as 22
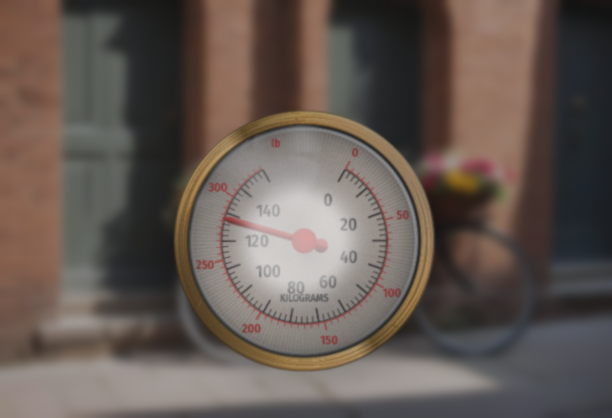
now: 128
